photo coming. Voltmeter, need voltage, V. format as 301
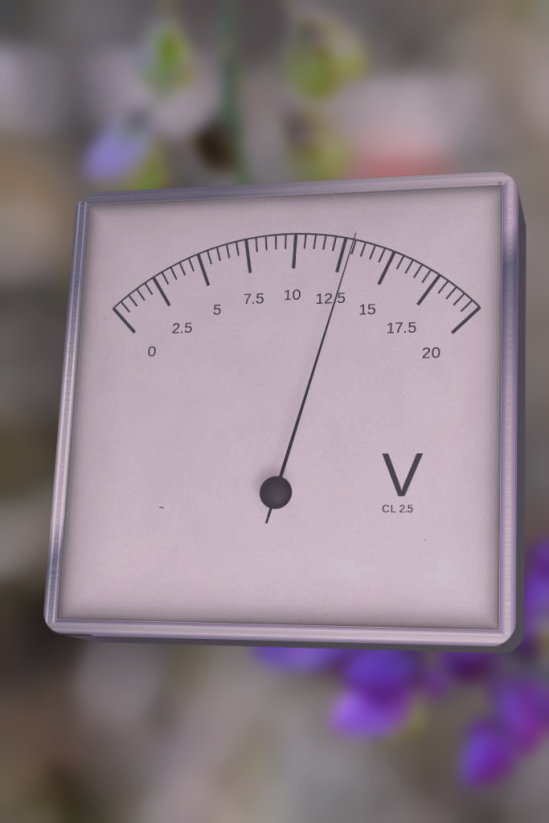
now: 13
